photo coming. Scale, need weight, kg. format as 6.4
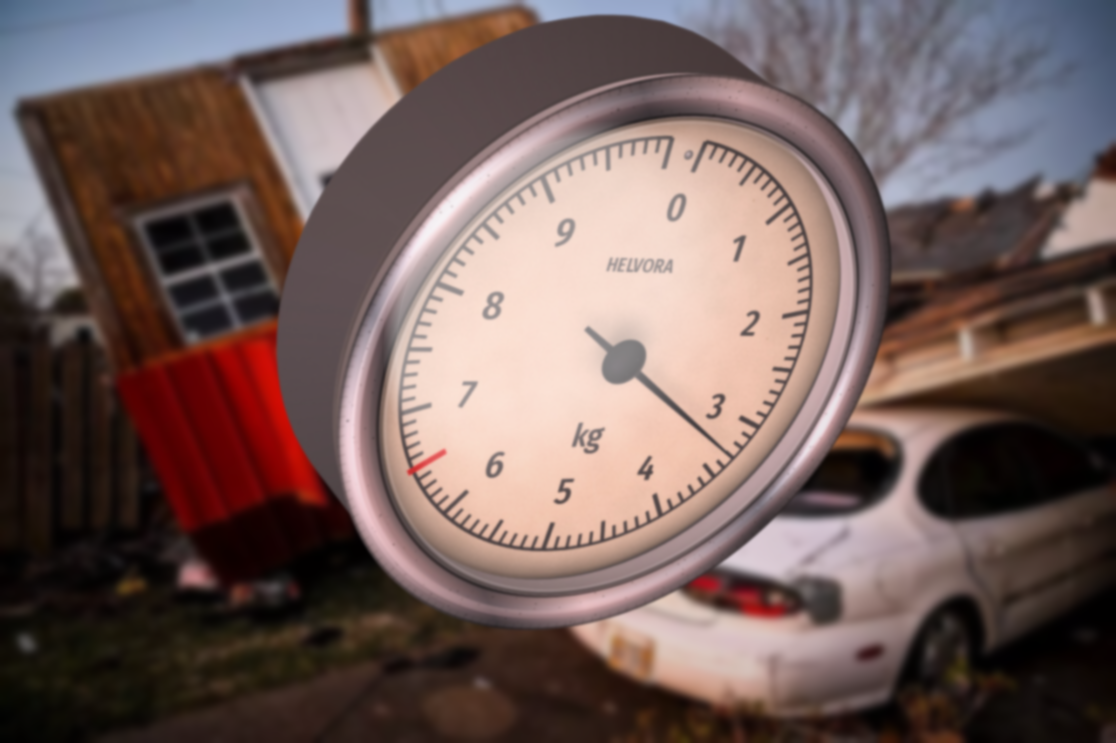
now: 3.3
